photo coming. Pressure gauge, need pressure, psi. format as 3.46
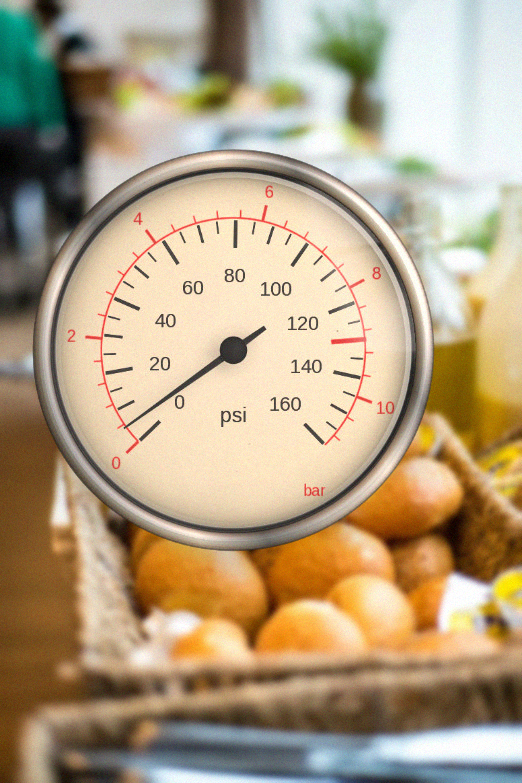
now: 5
